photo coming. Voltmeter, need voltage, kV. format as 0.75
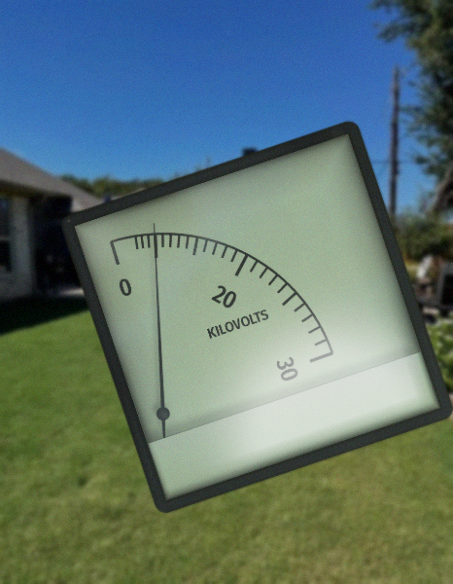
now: 10
